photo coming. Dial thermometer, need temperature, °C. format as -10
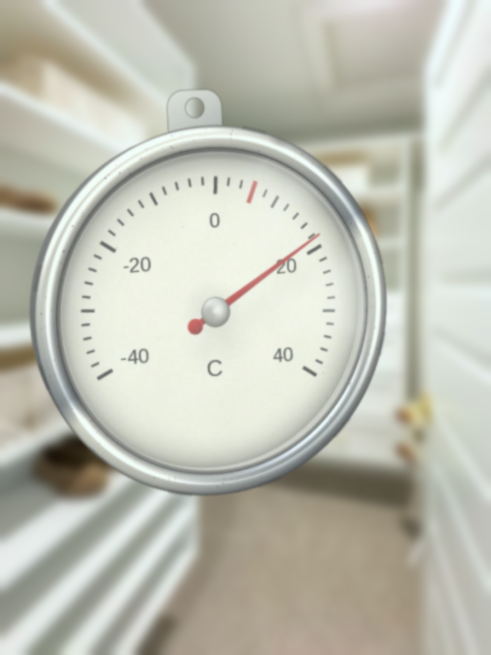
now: 18
